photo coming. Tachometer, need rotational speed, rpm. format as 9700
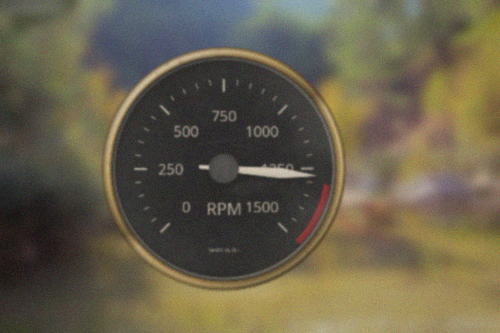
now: 1275
